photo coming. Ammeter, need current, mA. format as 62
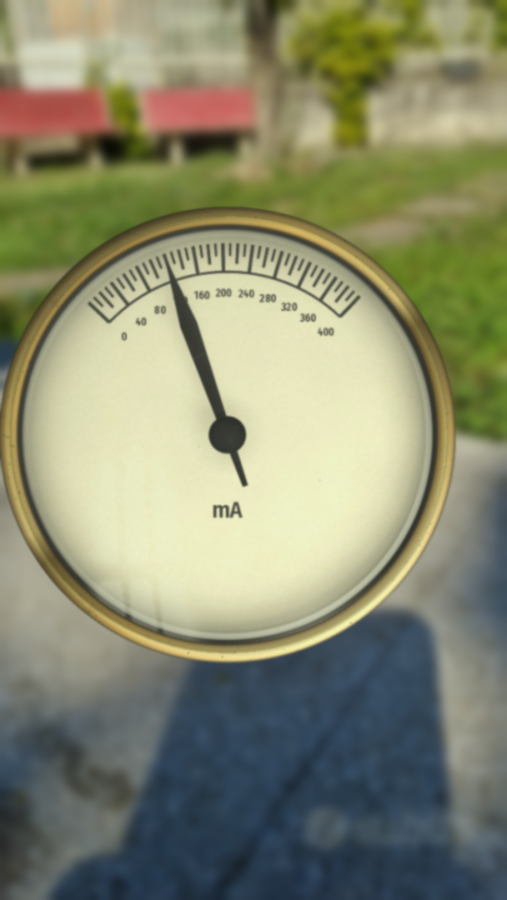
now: 120
